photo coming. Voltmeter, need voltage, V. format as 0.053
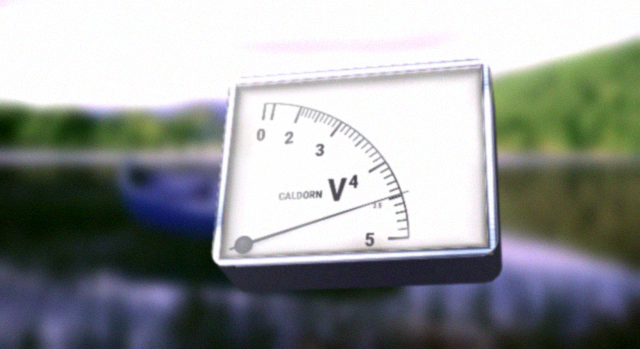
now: 4.5
